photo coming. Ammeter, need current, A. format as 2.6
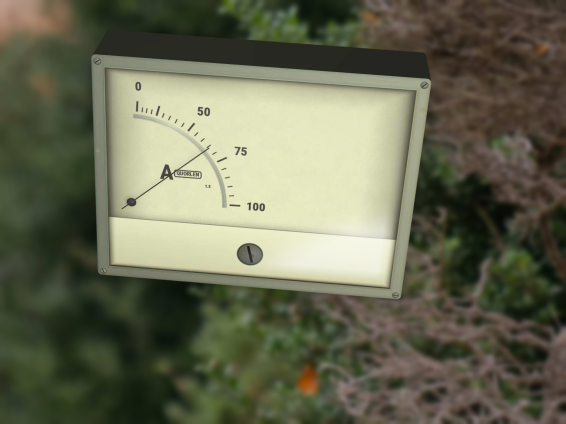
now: 65
